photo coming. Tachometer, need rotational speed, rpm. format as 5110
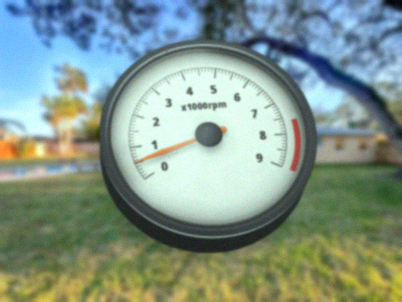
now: 500
